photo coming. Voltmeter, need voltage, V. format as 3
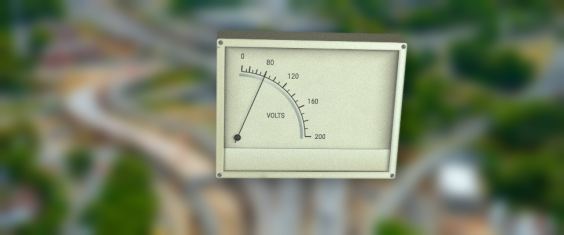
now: 80
